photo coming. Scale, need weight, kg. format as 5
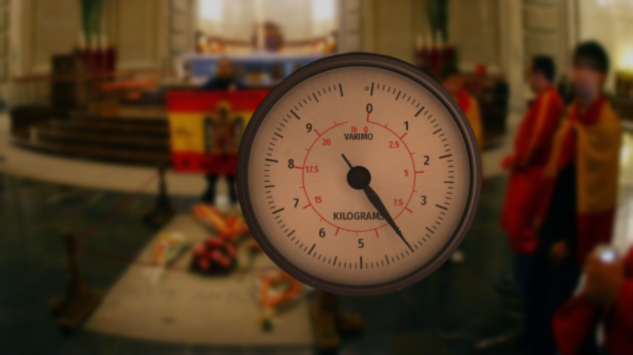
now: 4
